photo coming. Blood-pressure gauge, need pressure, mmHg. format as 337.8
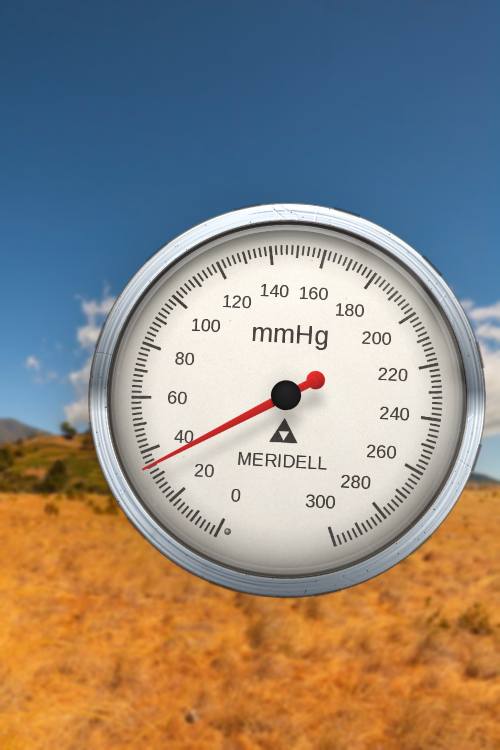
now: 34
